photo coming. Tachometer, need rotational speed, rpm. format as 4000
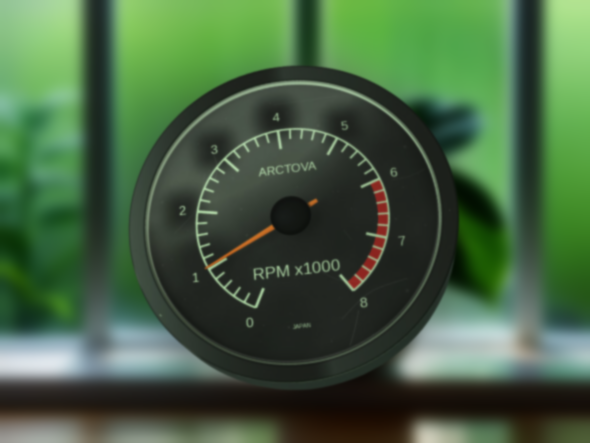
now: 1000
